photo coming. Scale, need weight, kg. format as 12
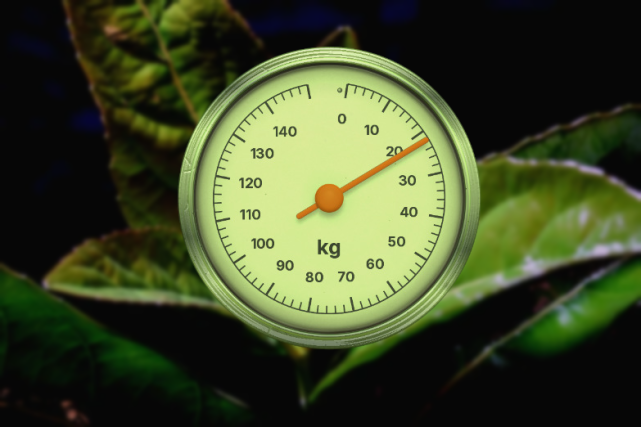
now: 22
